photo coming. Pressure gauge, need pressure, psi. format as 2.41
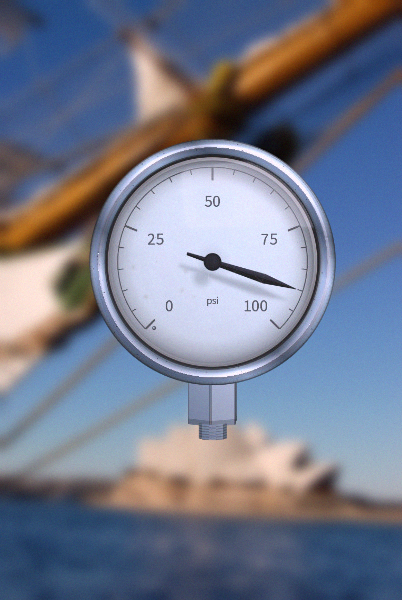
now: 90
